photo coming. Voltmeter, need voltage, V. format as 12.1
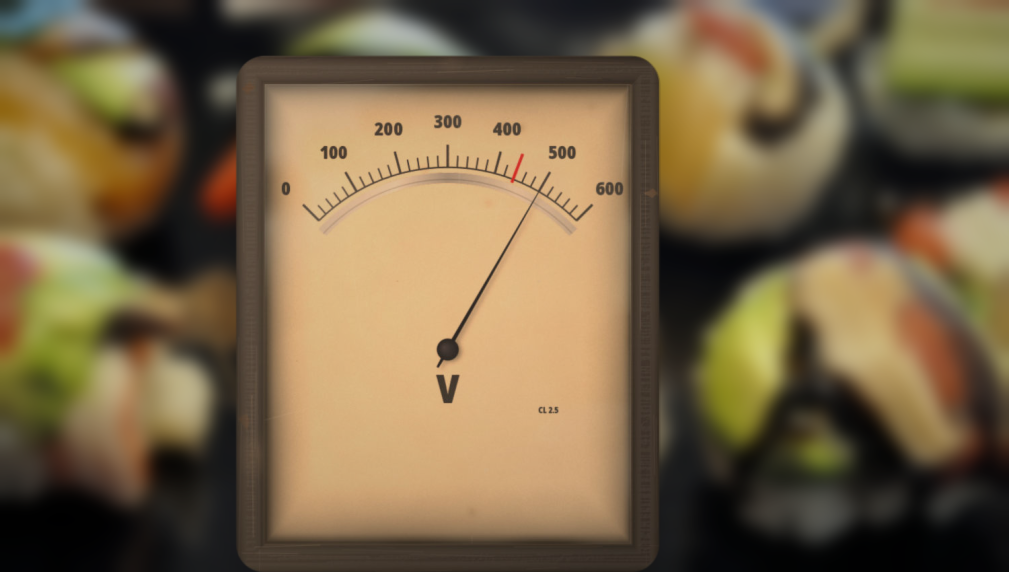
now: 500
